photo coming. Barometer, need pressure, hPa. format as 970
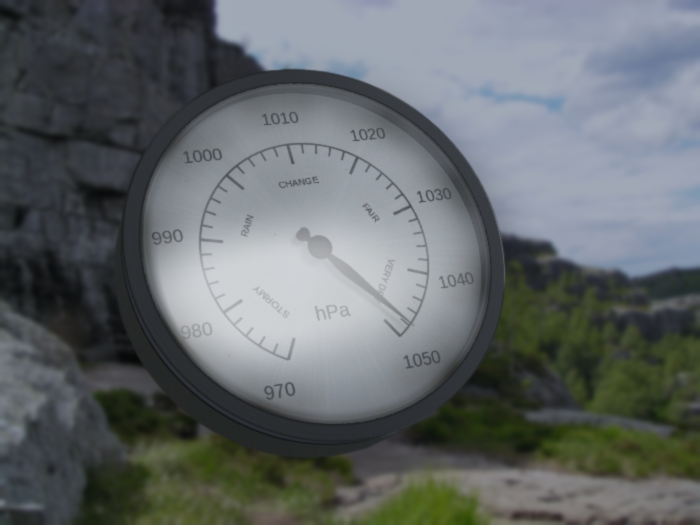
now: 1048
